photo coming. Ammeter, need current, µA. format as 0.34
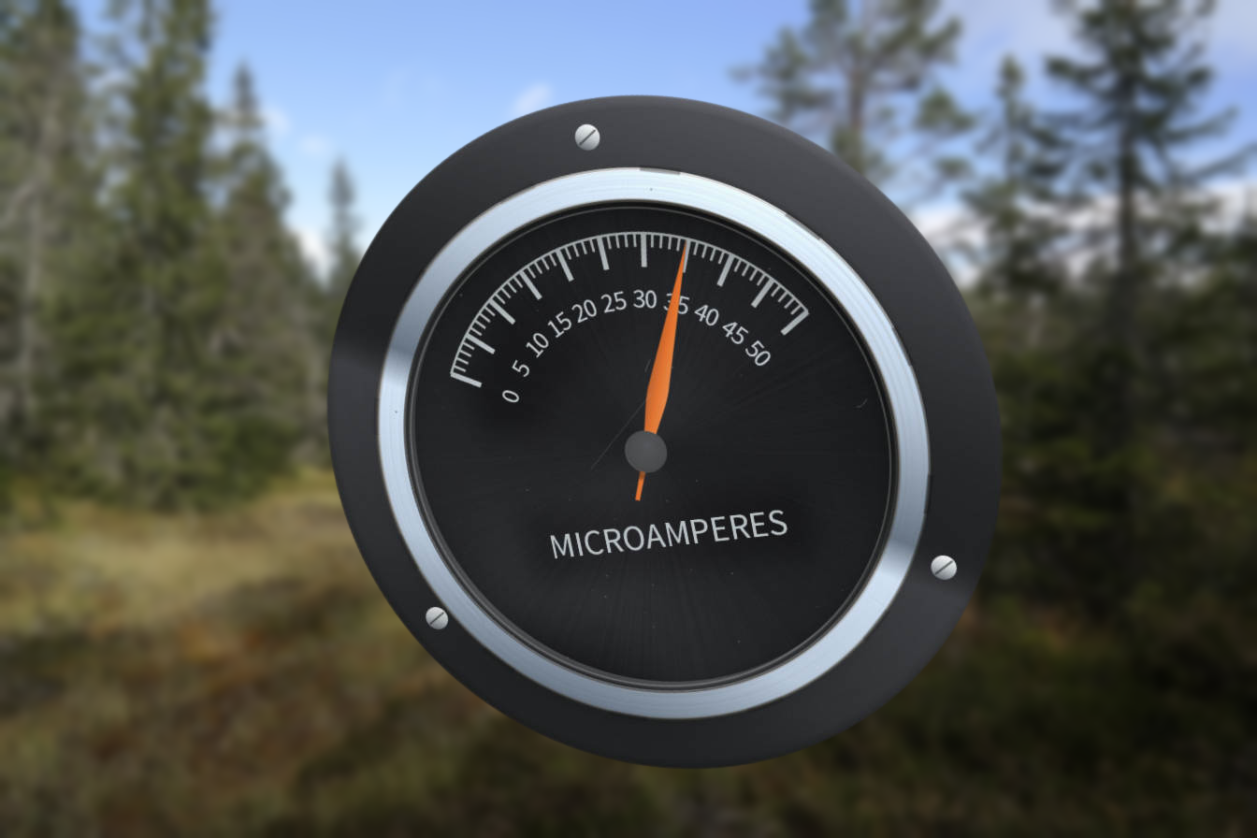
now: 35
